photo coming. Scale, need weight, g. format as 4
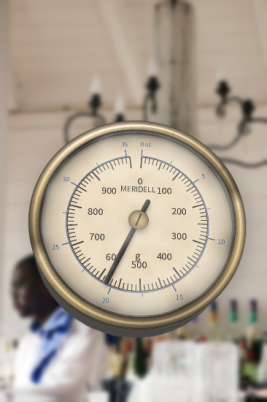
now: 580
